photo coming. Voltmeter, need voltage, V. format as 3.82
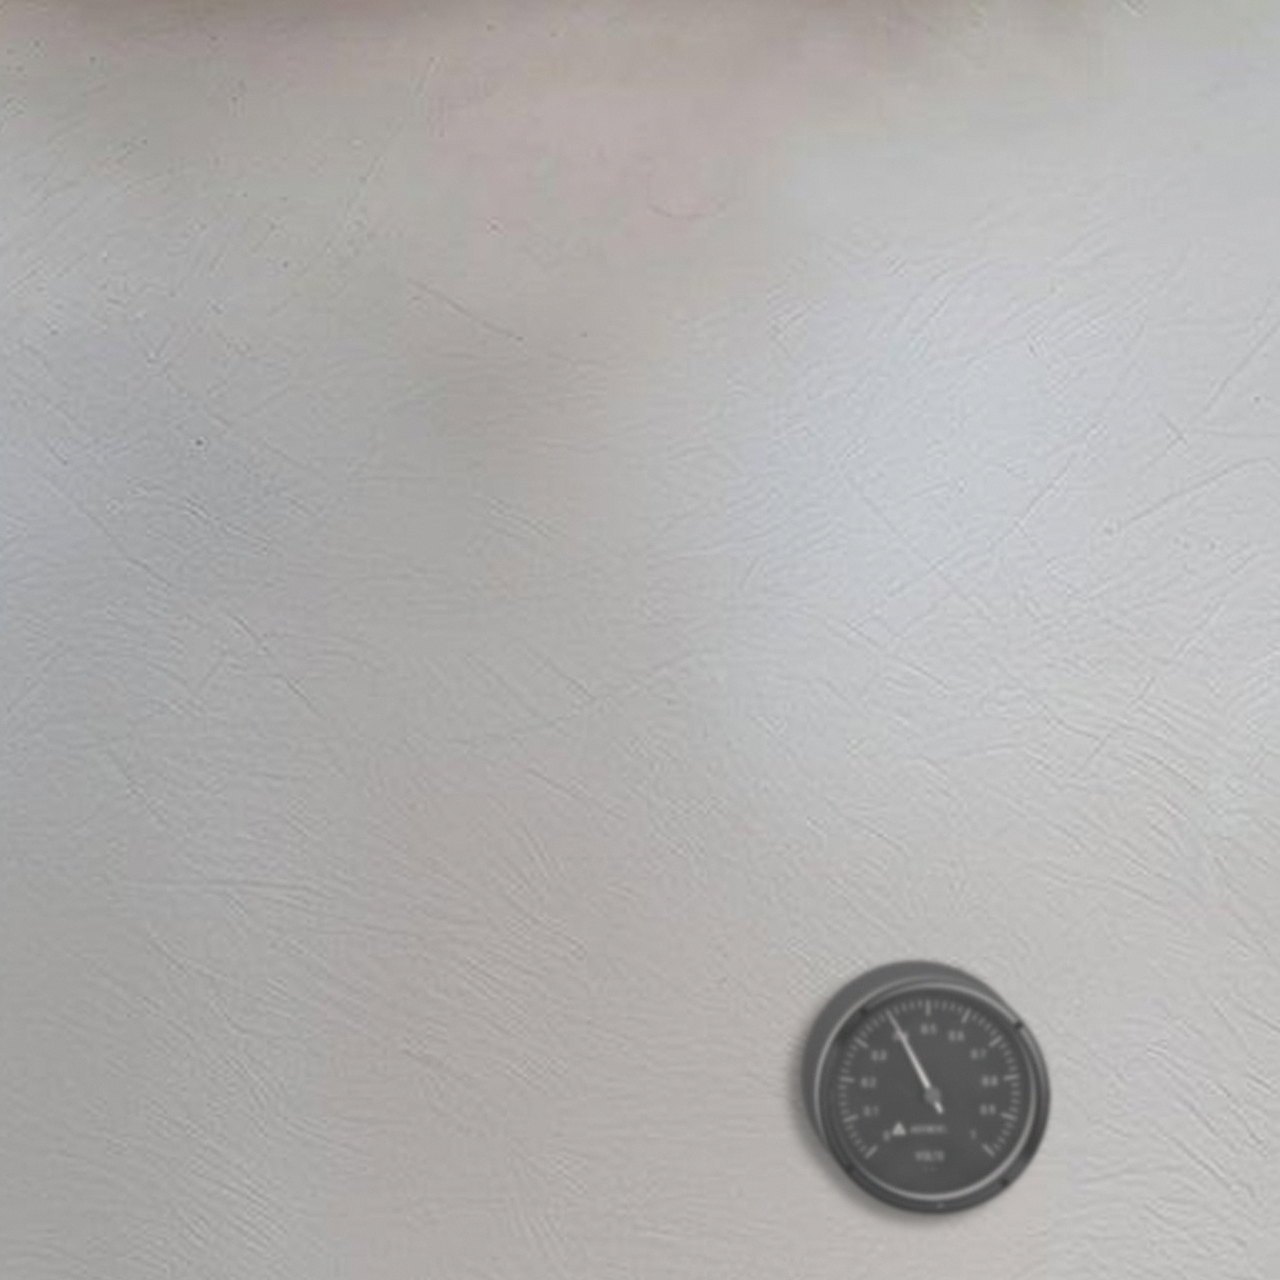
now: 0.4
